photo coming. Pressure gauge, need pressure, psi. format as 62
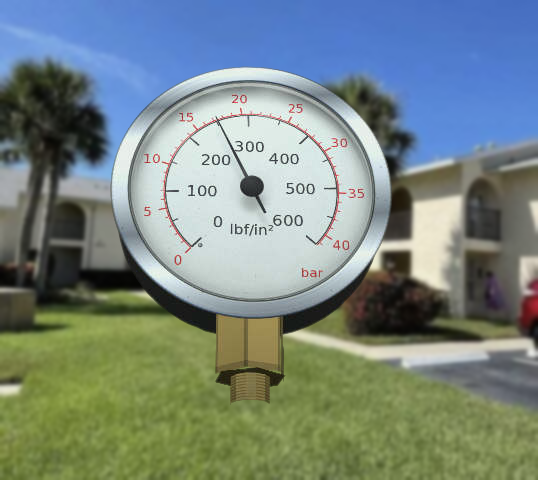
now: 250
